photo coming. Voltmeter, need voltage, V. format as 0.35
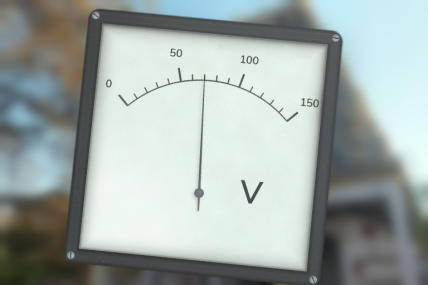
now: 70
